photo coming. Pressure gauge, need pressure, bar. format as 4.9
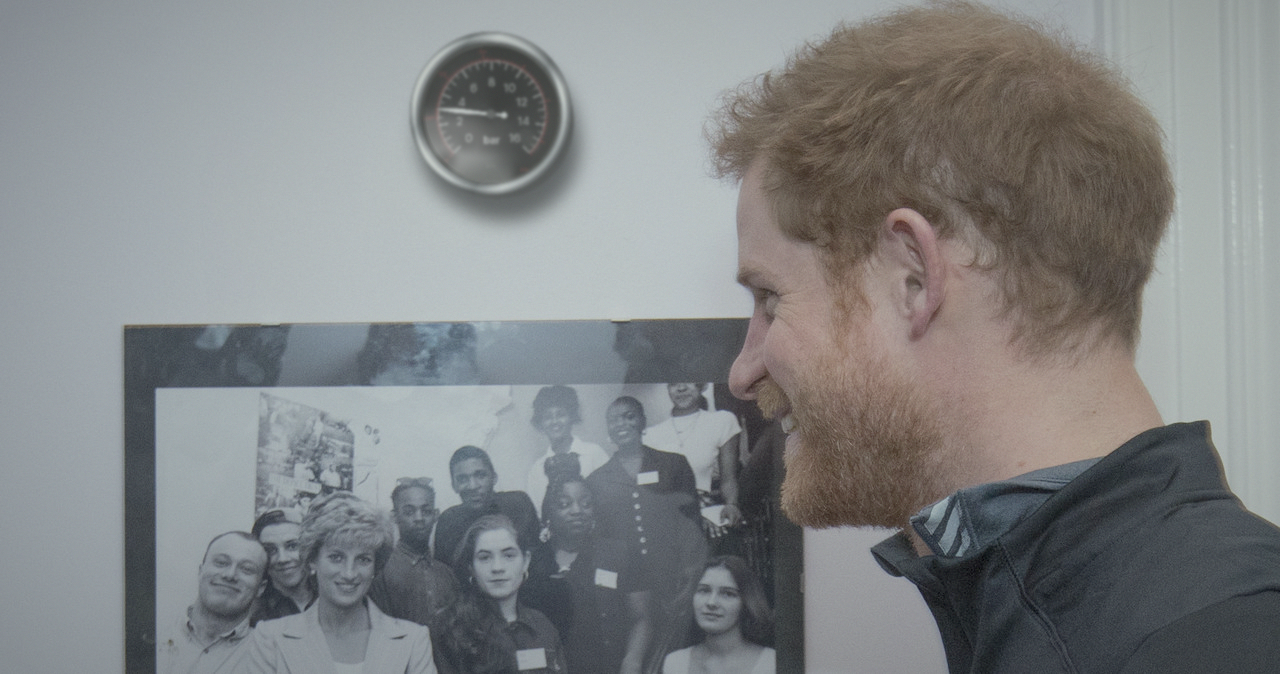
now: 3
